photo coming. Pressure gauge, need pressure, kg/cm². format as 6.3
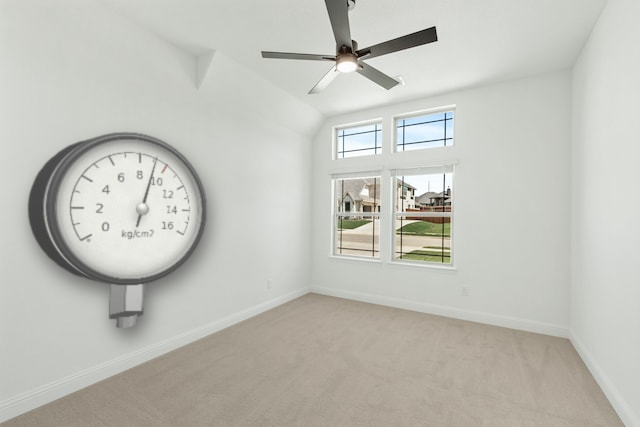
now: 9
